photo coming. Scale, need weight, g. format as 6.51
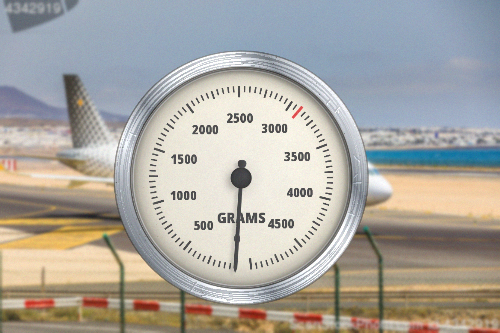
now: 0
